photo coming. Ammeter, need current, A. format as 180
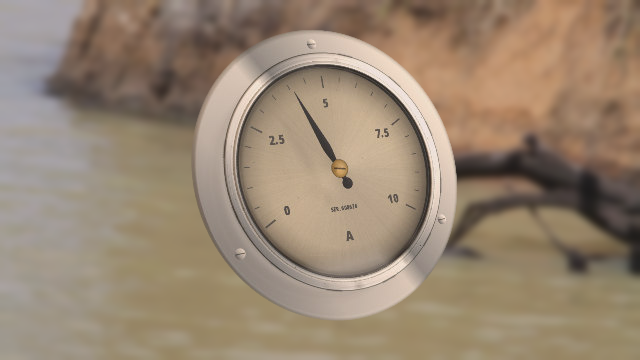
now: 4
